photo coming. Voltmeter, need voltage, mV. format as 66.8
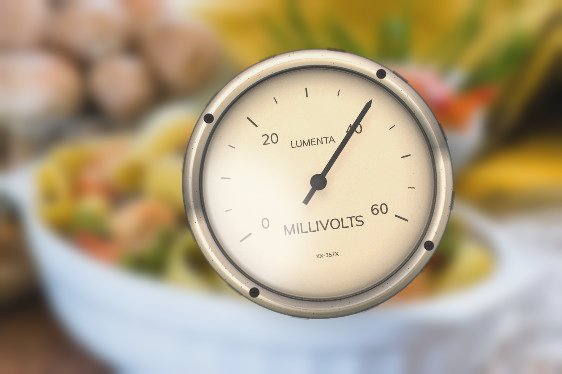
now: 40
